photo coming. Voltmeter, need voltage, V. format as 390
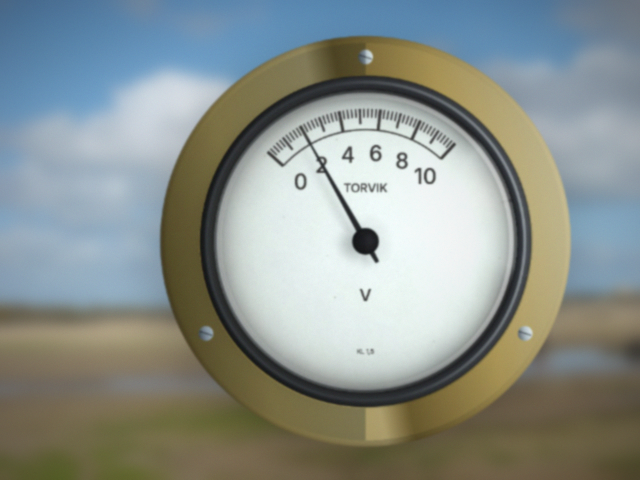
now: 2
